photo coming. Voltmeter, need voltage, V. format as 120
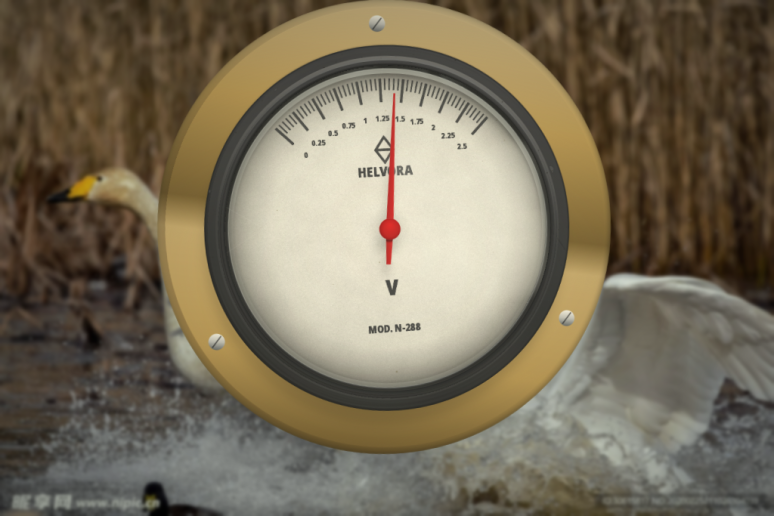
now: 1.4
